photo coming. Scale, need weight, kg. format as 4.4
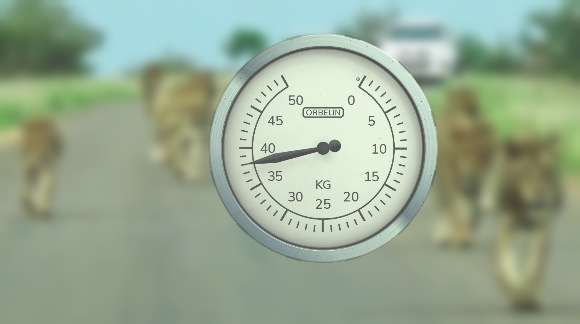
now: 38
